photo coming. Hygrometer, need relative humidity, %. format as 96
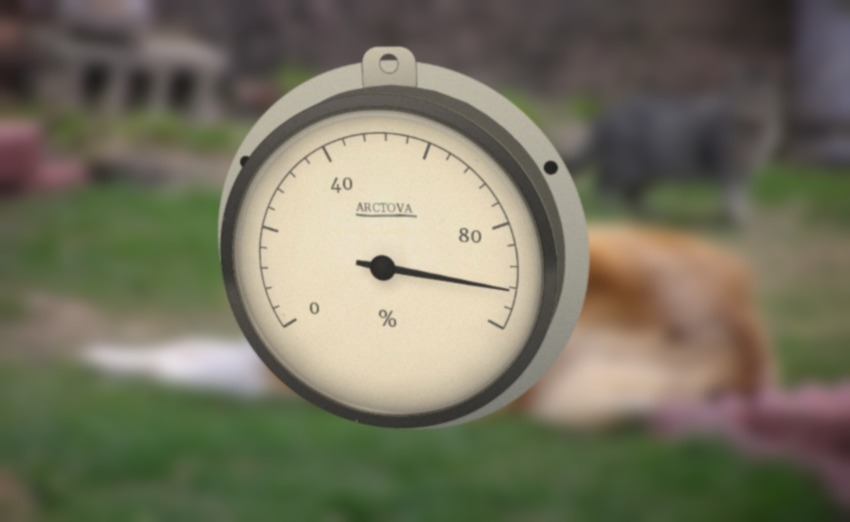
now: 92
